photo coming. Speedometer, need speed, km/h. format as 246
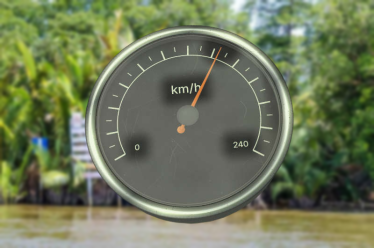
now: 145
